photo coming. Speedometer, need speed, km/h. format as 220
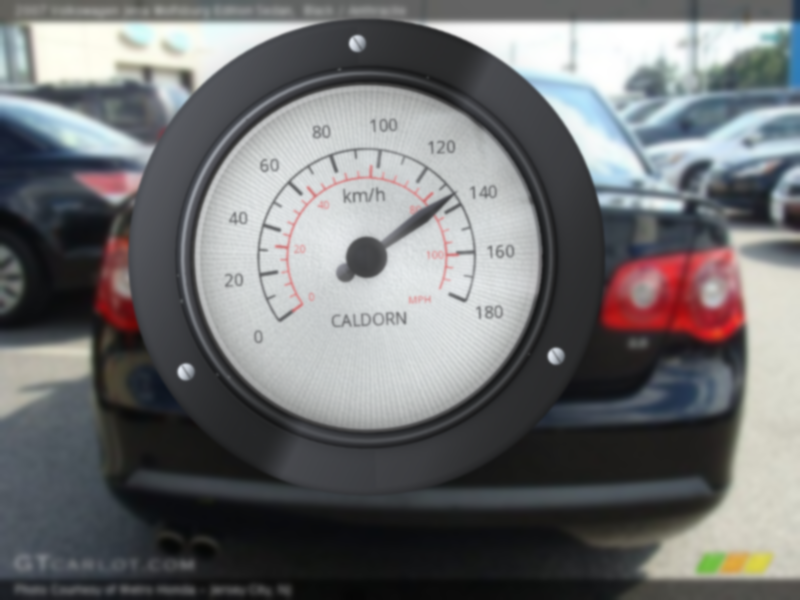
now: 135
